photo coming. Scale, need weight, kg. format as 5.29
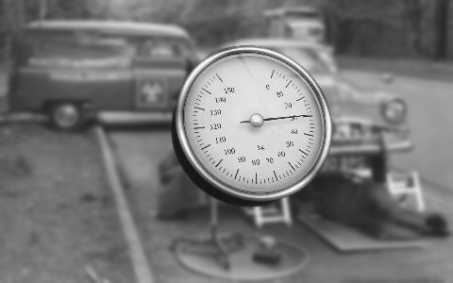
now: 30
